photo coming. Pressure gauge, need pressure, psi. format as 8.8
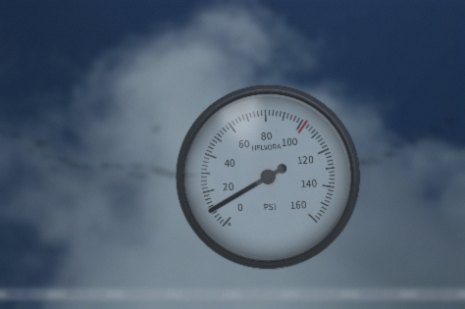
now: 10
